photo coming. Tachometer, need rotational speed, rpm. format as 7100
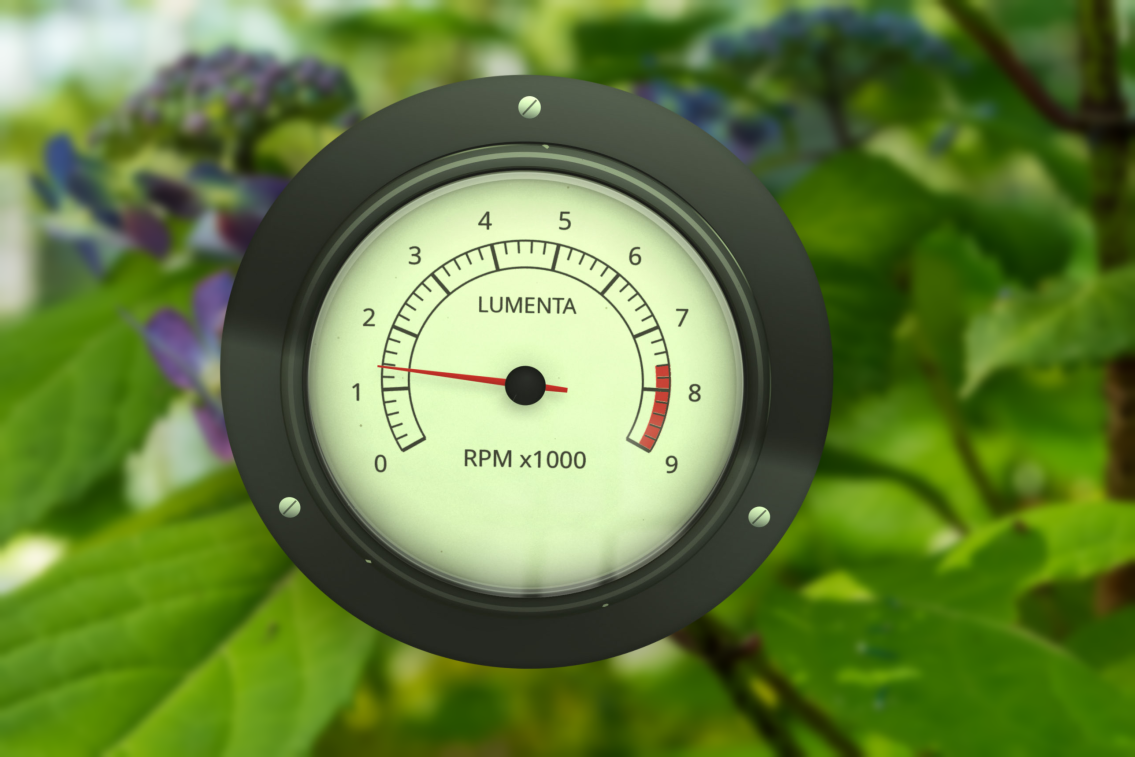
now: 1400
